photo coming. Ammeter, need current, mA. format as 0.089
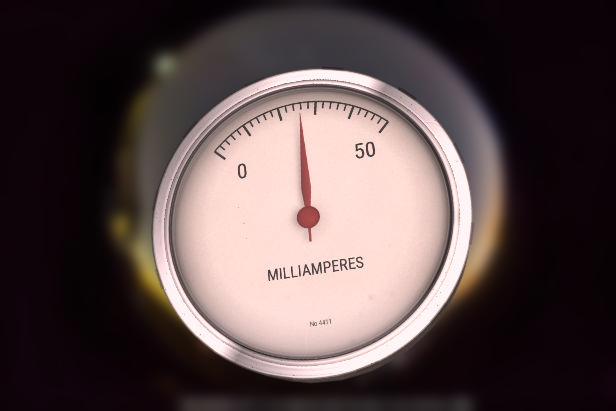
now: 26
